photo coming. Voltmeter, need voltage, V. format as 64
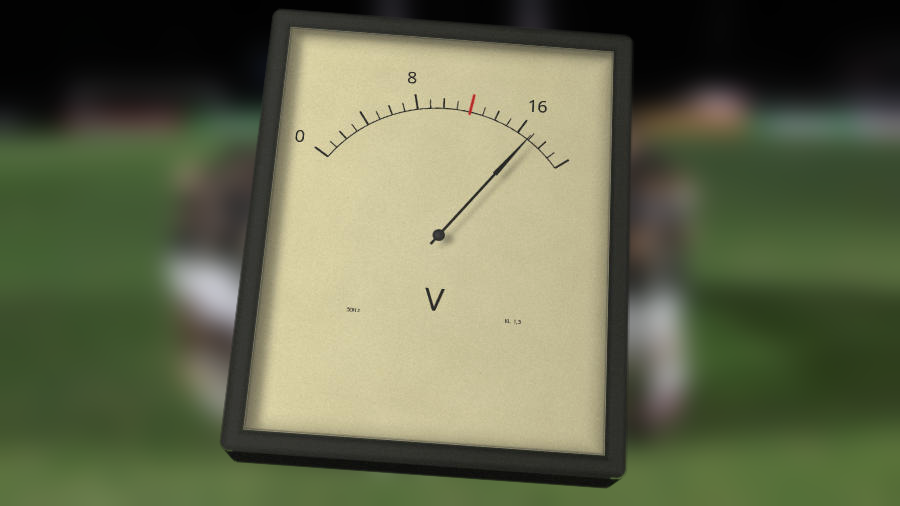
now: 17
